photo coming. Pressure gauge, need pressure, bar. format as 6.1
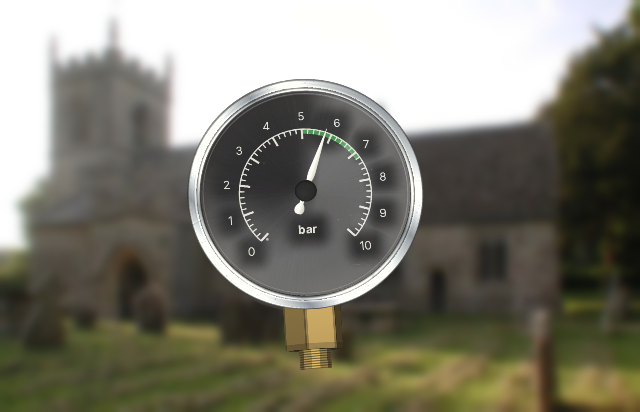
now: 5.8
